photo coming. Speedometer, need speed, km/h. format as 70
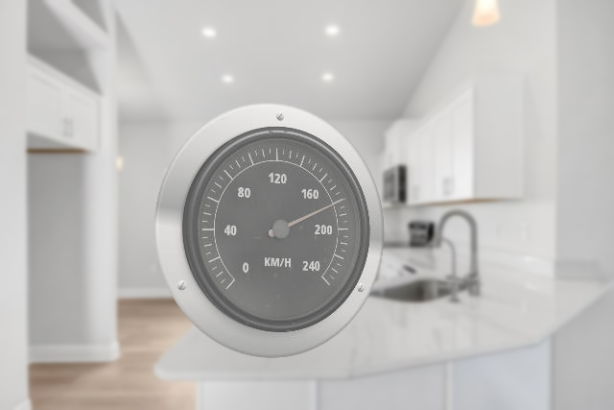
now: 180
